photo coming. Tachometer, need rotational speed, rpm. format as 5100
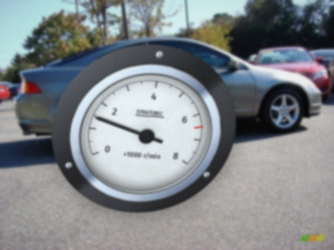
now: 1500
